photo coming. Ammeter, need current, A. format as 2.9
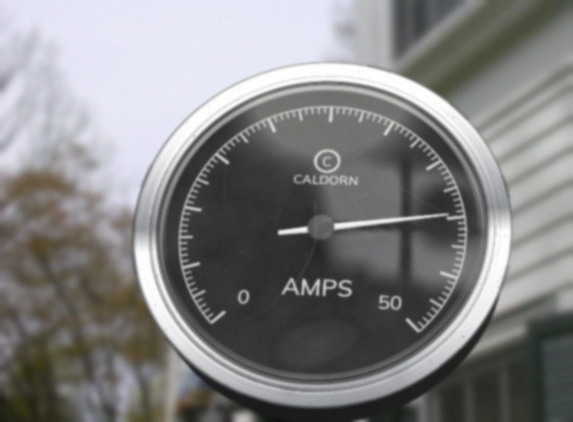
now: 40
